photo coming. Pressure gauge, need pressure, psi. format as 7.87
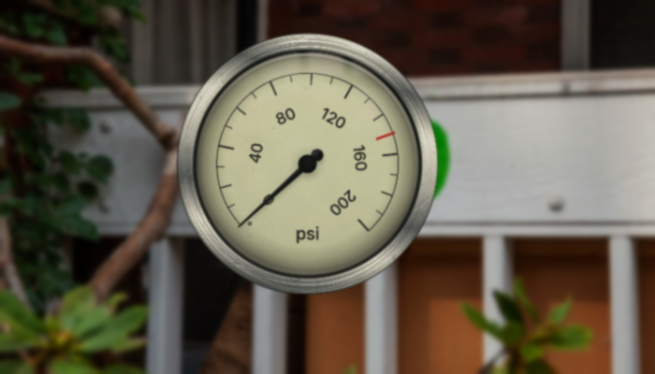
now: 0
